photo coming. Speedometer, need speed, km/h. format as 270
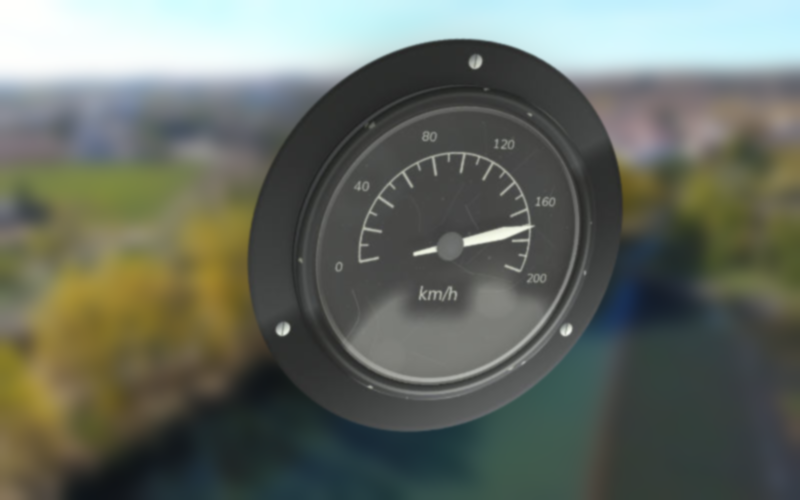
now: 170
